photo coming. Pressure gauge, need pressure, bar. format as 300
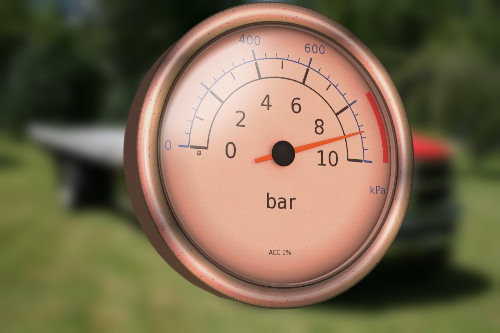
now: 9
